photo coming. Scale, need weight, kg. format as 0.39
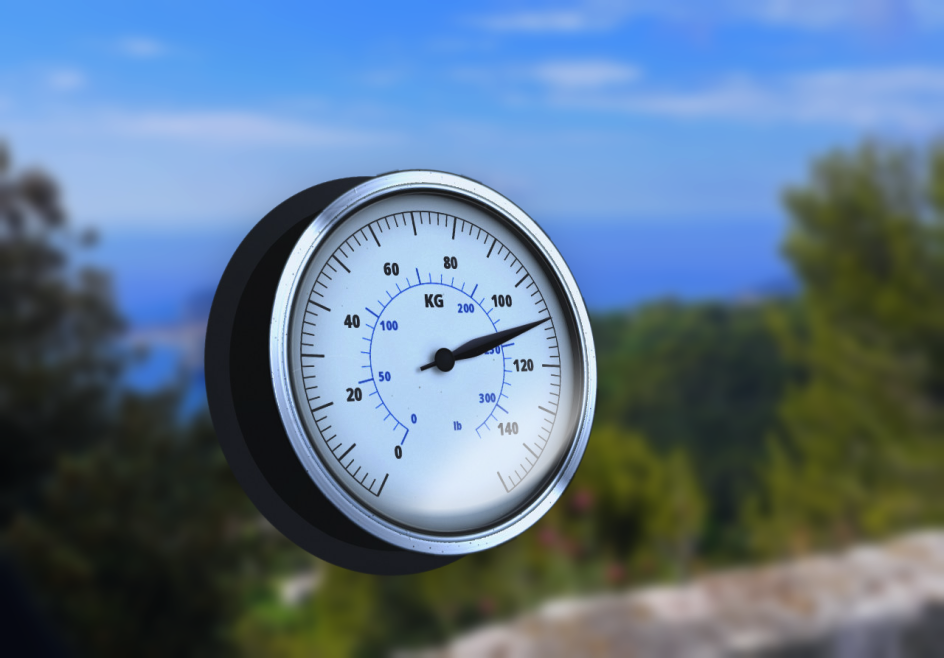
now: 110
